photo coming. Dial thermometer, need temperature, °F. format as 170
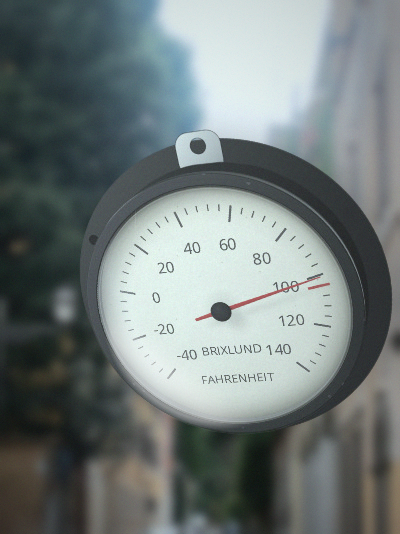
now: 100
